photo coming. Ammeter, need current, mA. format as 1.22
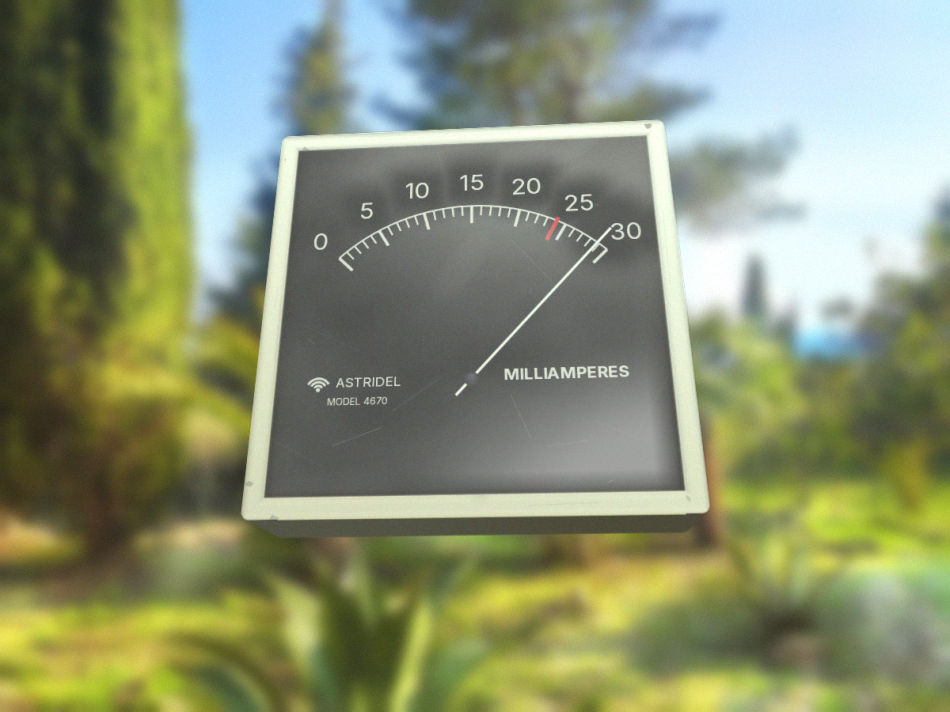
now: 29
